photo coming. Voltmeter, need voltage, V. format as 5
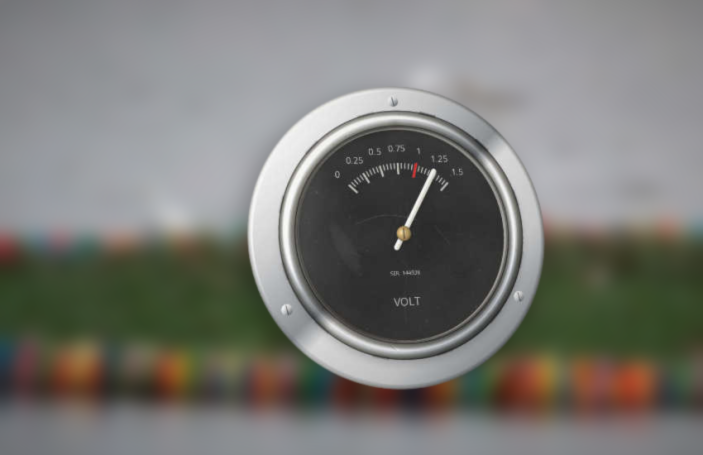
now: 1.25
